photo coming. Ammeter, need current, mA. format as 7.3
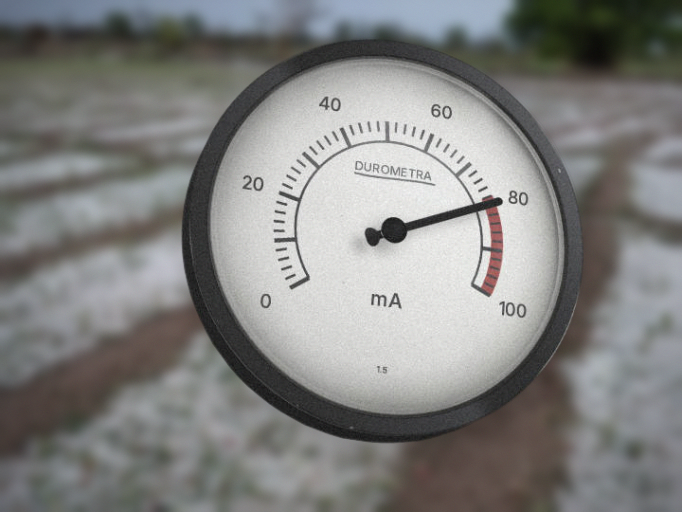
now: 80
